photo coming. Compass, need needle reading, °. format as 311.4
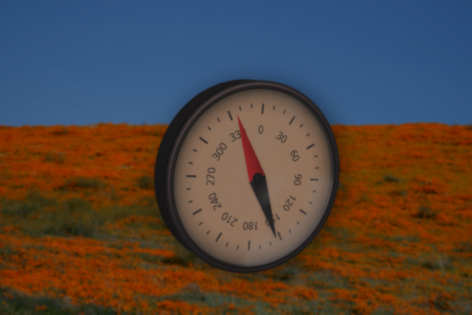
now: 335
